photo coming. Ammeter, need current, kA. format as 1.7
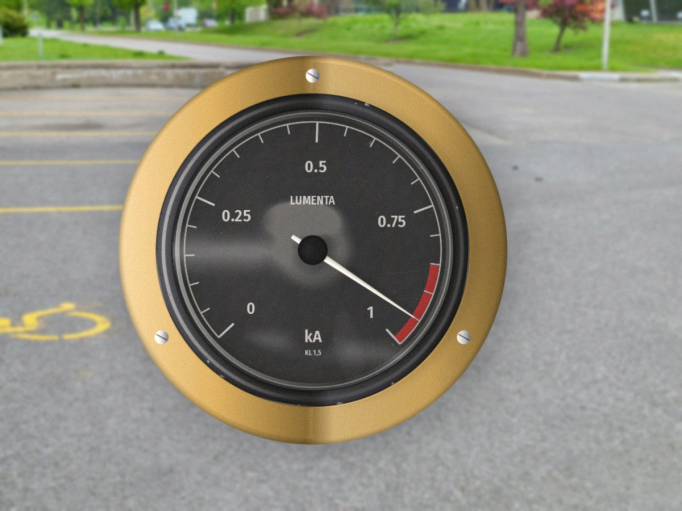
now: 0.95
